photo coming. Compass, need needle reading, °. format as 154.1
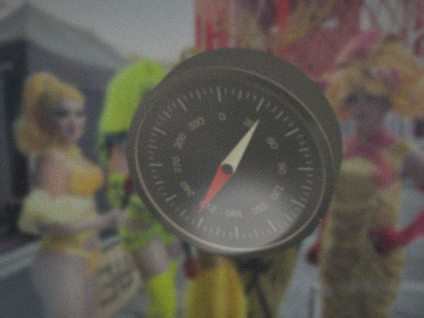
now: 215
